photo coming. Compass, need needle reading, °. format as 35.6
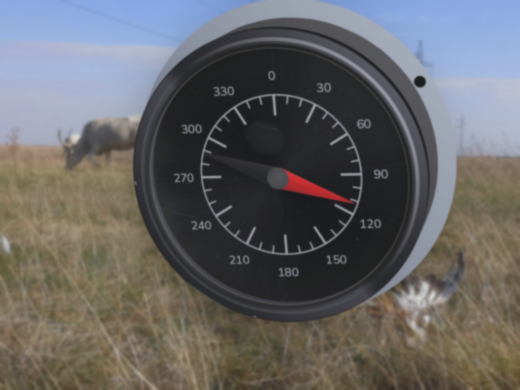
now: 110
